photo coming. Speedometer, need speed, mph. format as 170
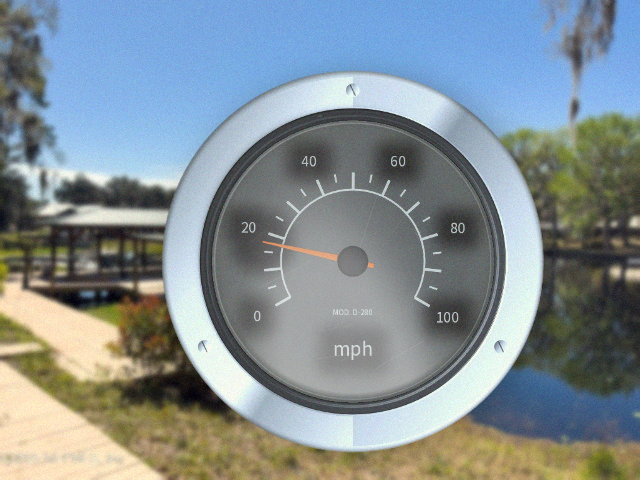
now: 17.5
